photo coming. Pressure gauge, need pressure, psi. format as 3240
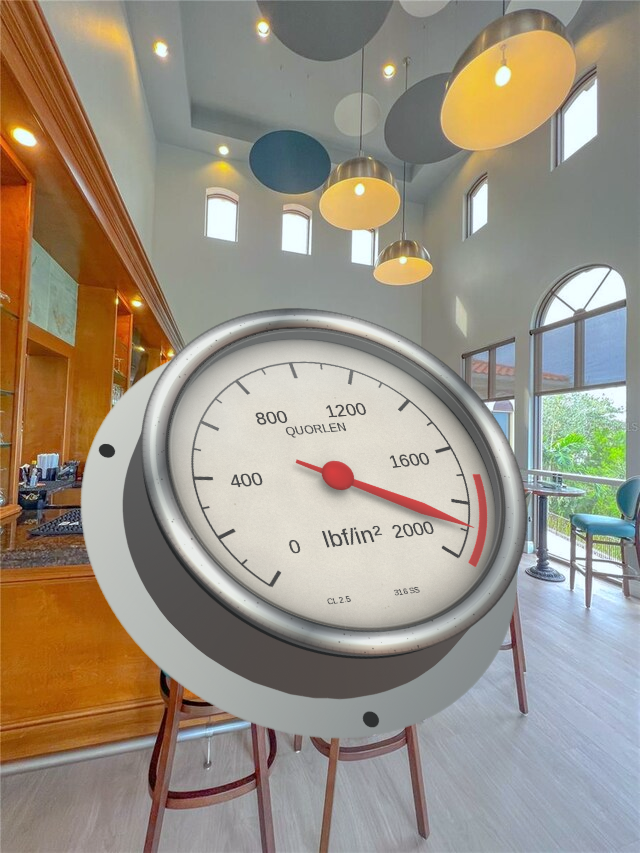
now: 1900
